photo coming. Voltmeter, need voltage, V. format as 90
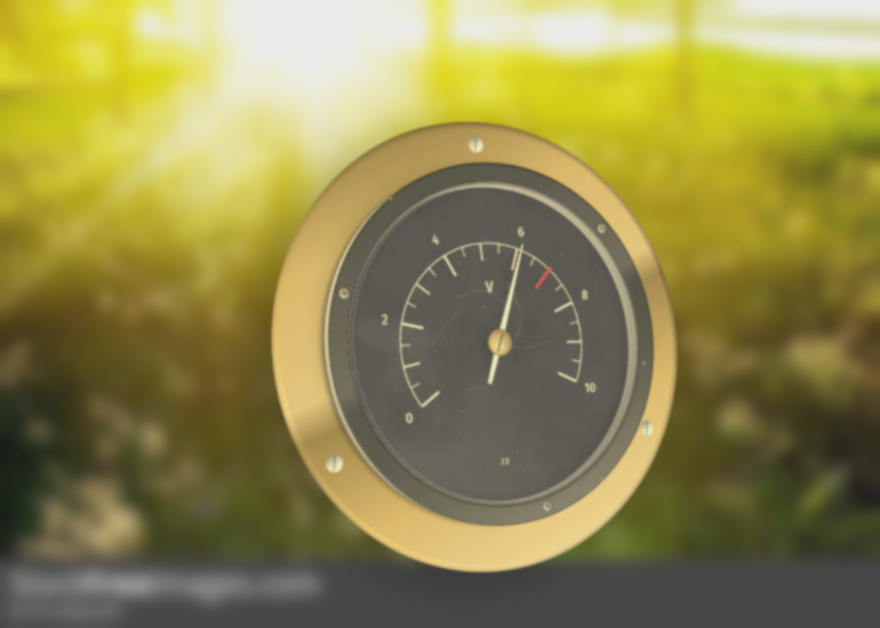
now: 6
